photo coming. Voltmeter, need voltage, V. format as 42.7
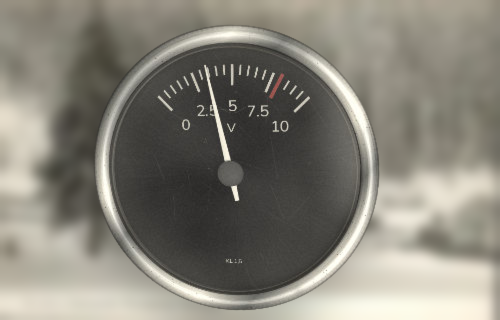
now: 3.5
